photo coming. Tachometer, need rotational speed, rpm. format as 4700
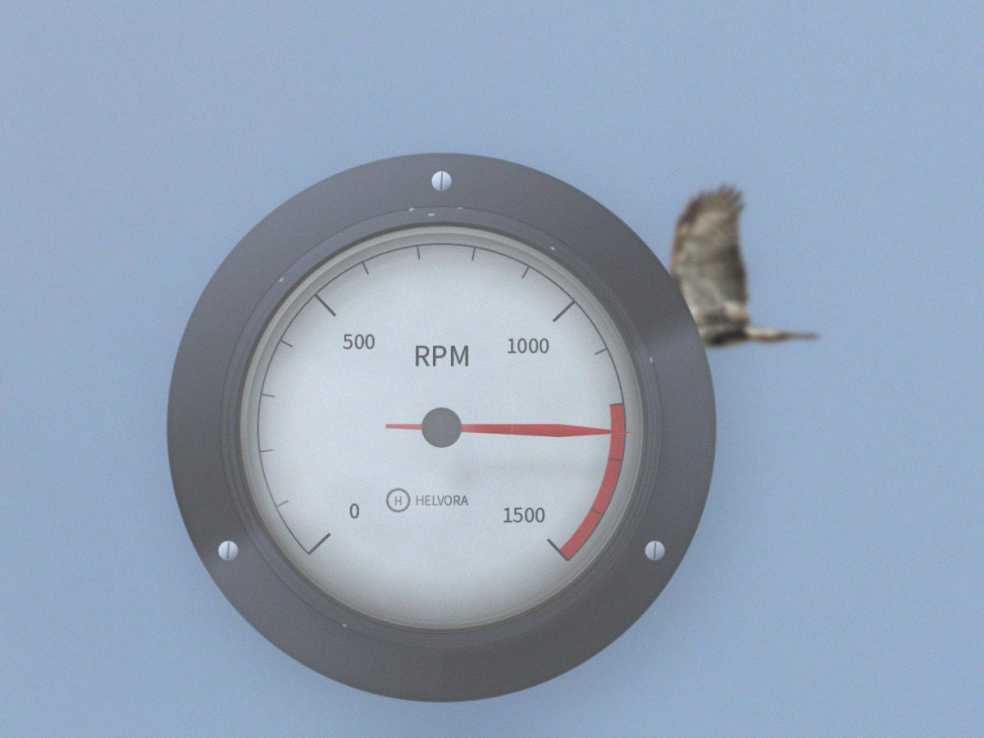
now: 1250
